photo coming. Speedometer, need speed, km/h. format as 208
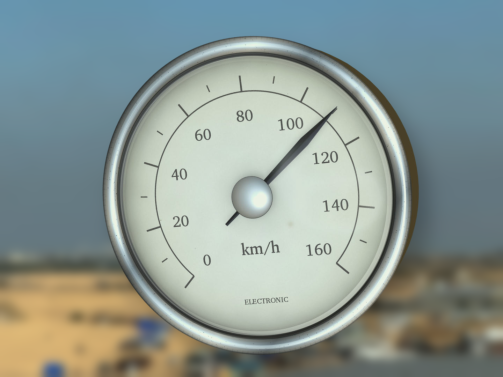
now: 110
